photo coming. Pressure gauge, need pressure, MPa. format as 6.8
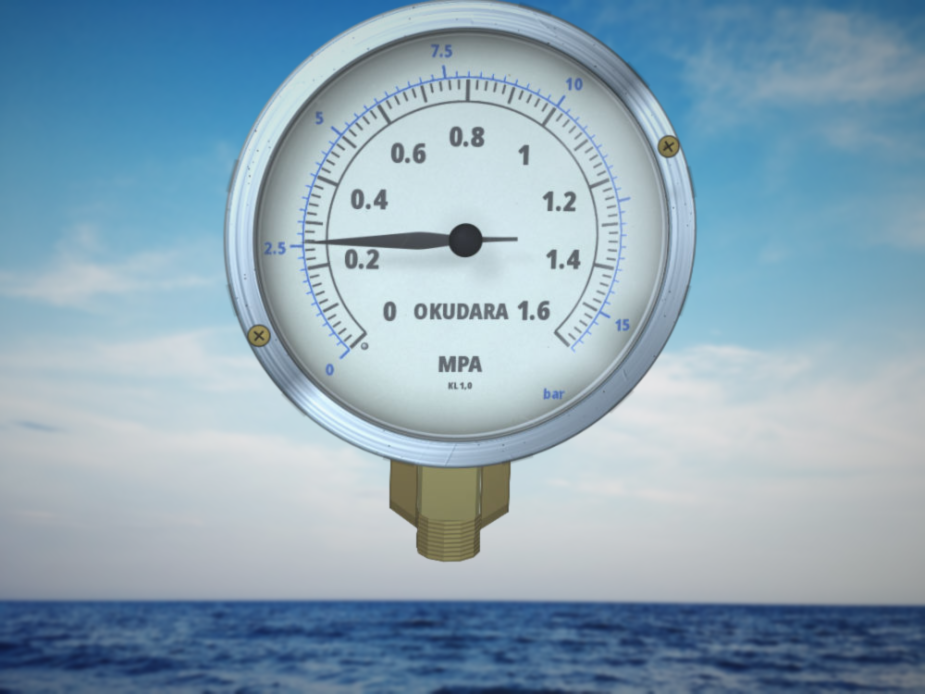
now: 0.26
